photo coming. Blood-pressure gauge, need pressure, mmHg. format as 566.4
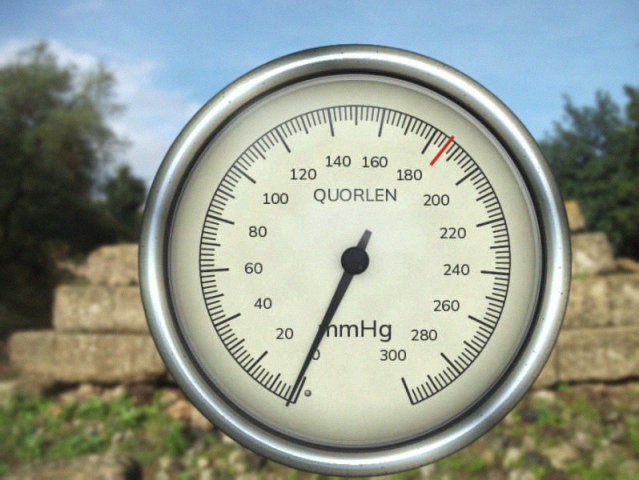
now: 2
